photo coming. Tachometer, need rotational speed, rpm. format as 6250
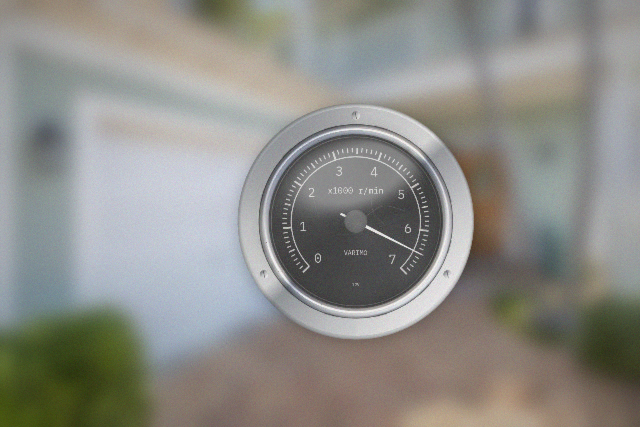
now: 6500
